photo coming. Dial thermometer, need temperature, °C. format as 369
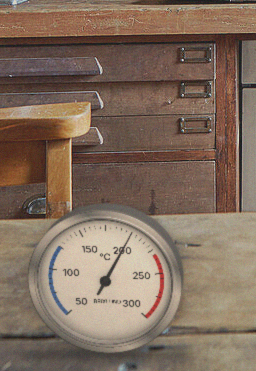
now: 200
